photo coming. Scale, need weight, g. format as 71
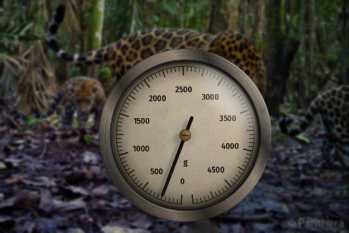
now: 250
